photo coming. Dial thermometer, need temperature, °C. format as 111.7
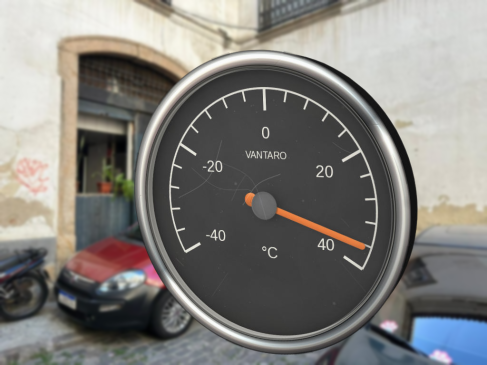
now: 36
